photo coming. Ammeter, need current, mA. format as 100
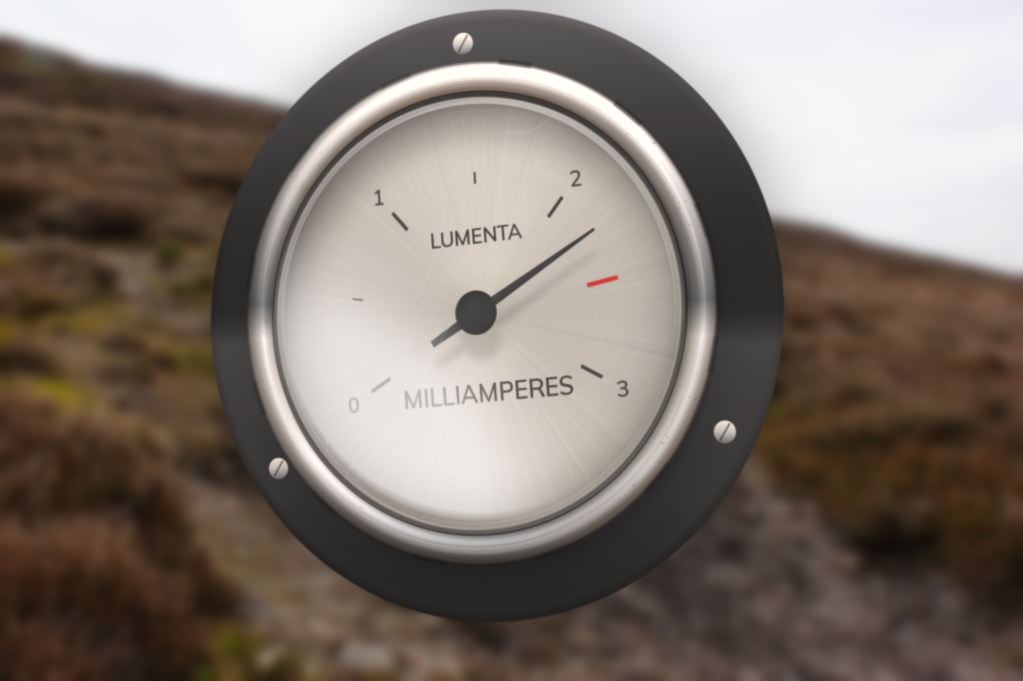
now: 2.25
